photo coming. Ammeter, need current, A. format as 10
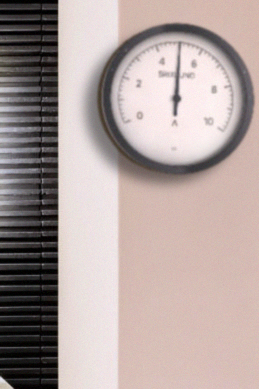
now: 5
